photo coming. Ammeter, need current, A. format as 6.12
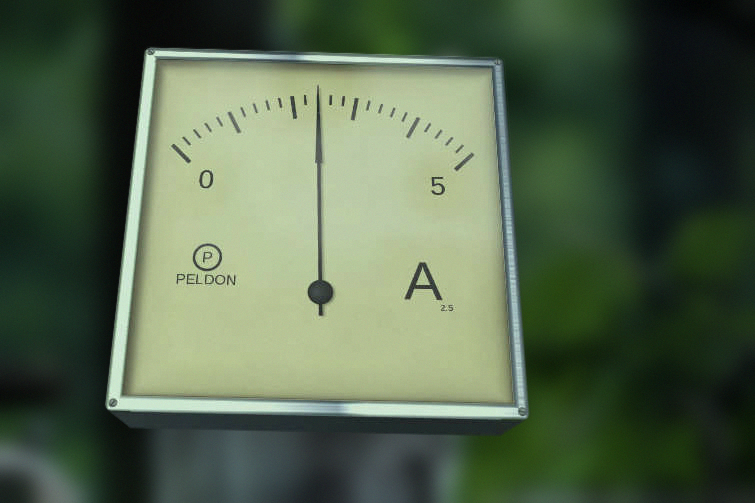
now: 2.4
